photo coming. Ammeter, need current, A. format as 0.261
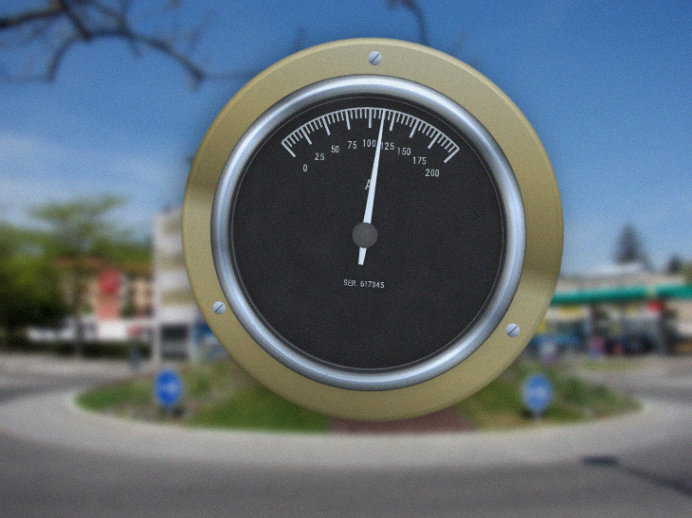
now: 115
